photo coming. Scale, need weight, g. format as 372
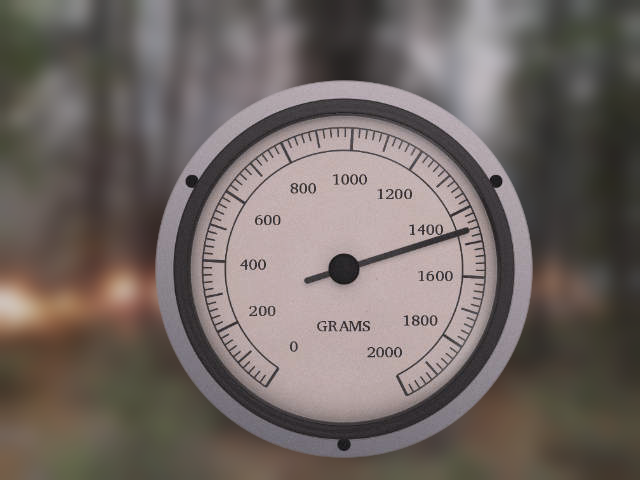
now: 1460
